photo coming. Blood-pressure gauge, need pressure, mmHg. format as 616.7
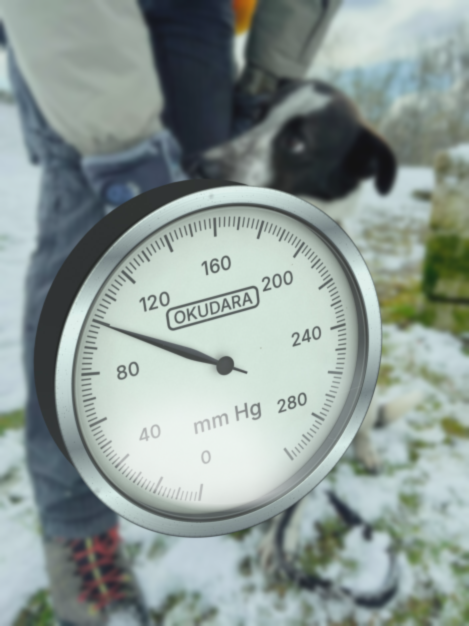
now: 100
